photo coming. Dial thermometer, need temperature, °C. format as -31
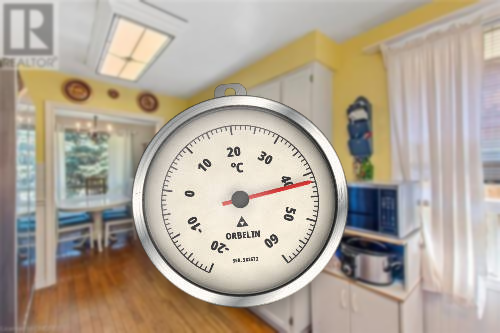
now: 42
